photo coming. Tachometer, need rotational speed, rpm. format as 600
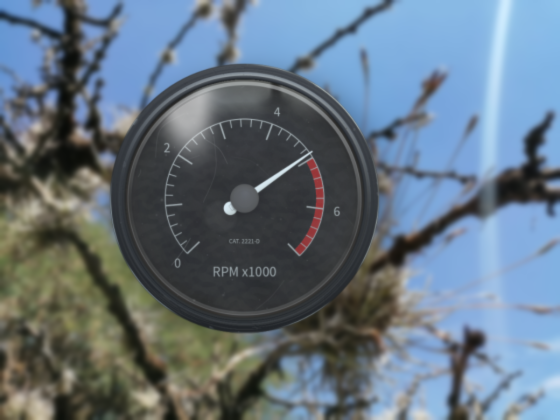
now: 4900
